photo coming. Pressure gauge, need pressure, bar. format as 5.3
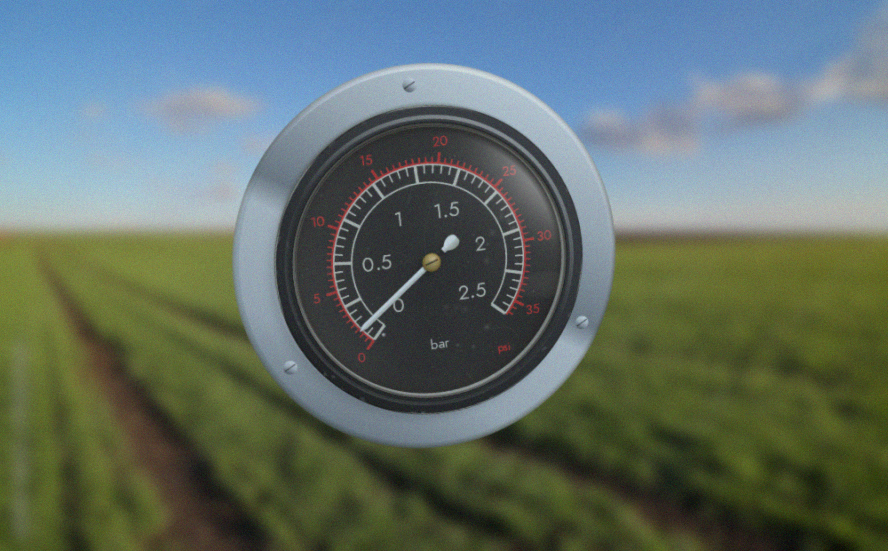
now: 0.1
